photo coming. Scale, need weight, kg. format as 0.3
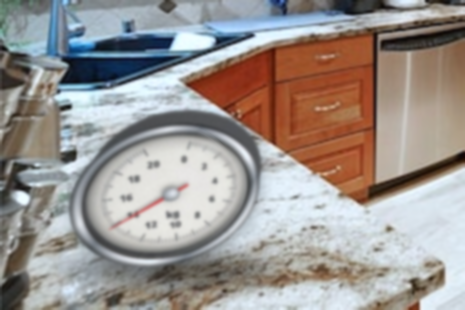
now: 14
